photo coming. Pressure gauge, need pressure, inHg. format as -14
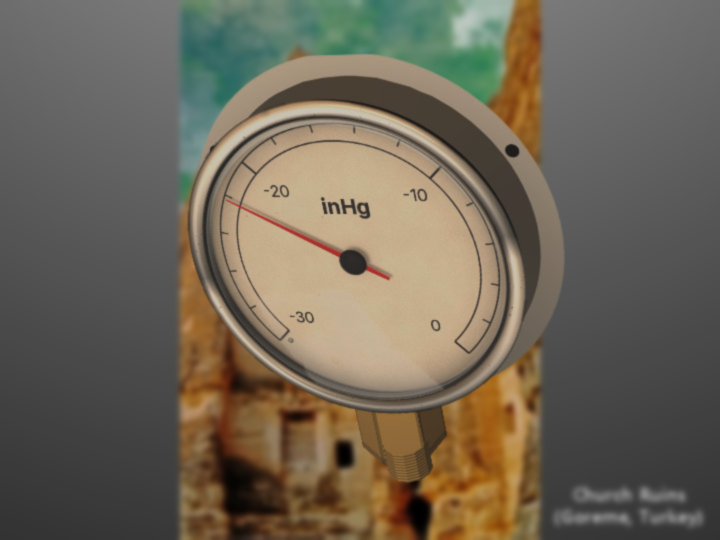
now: -22
